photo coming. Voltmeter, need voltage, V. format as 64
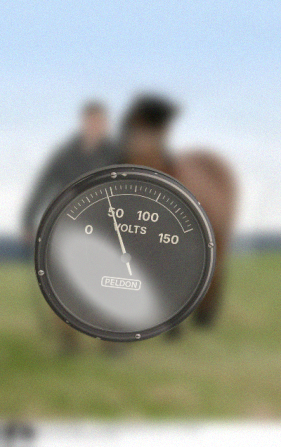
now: 45
